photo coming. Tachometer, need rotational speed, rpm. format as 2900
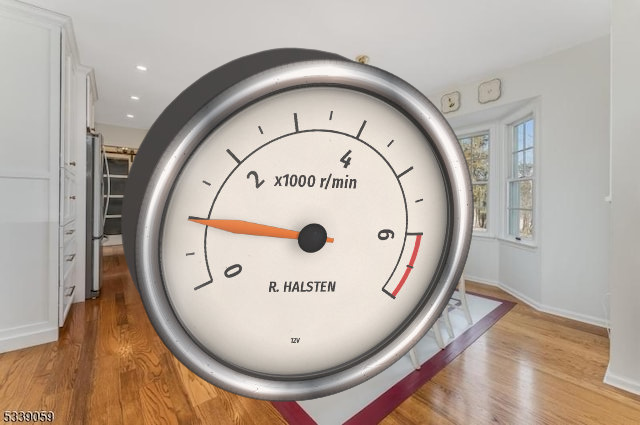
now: 1000
